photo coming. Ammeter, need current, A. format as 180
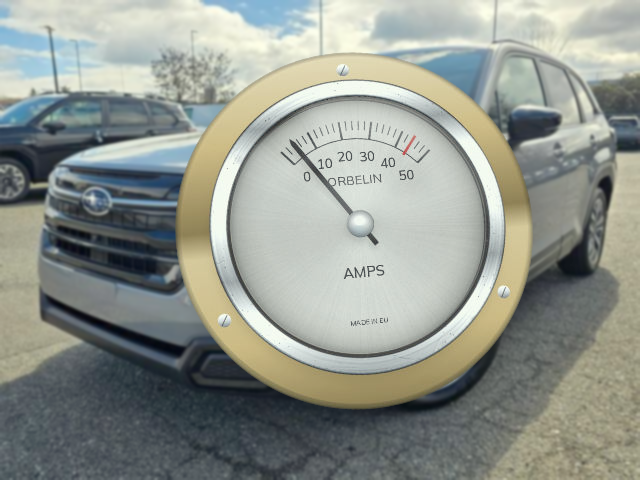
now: 4
